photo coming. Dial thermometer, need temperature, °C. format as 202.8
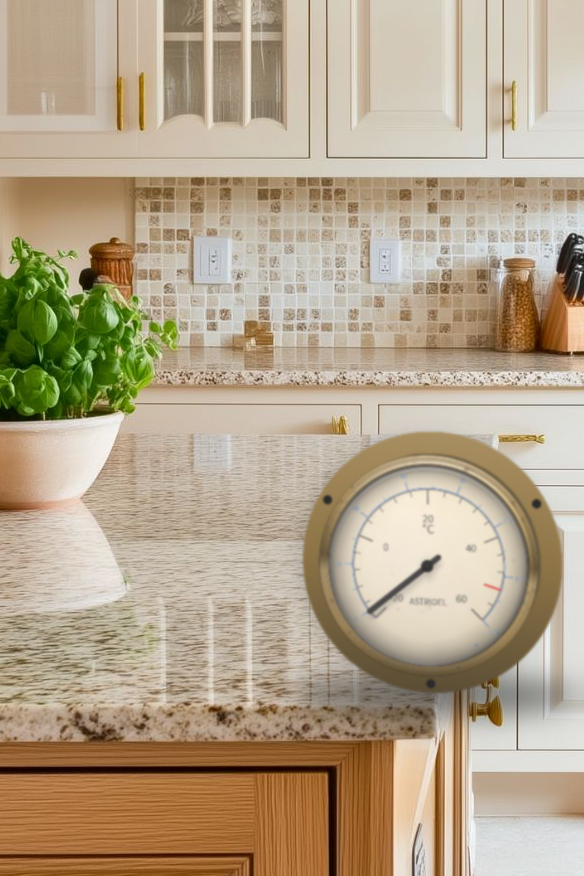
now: -18
